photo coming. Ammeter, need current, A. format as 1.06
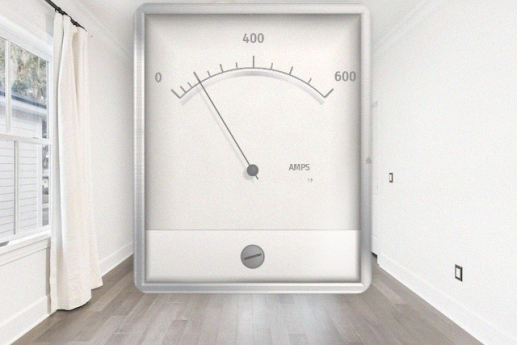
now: 200
